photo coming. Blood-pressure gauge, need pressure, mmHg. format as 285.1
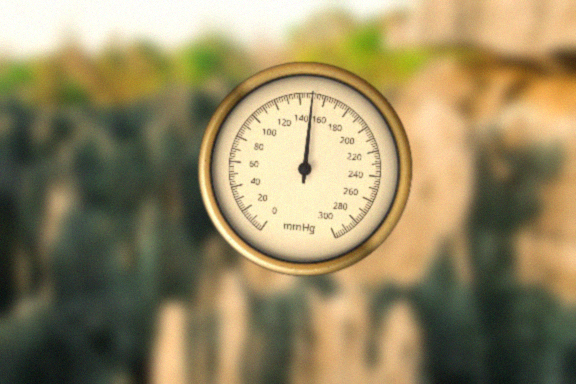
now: 150
